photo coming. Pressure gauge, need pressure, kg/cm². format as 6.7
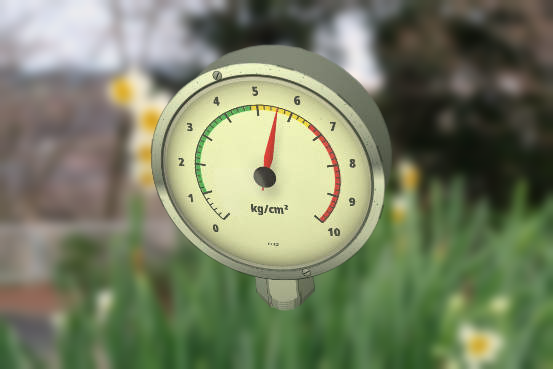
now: 5.6
